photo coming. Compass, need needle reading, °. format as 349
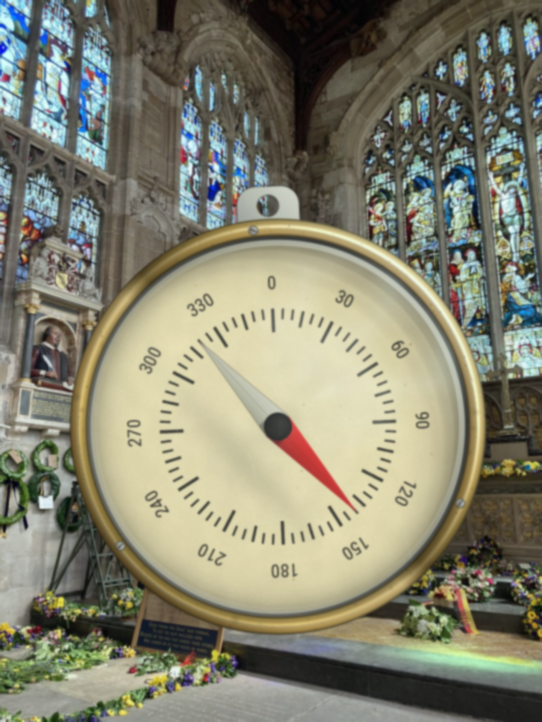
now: 140
